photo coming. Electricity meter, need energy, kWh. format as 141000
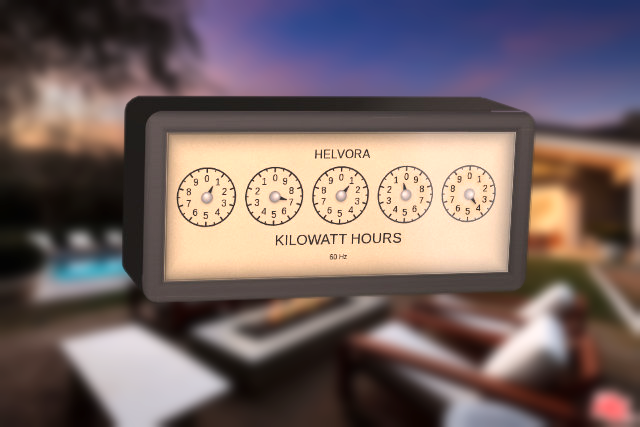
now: 7104
